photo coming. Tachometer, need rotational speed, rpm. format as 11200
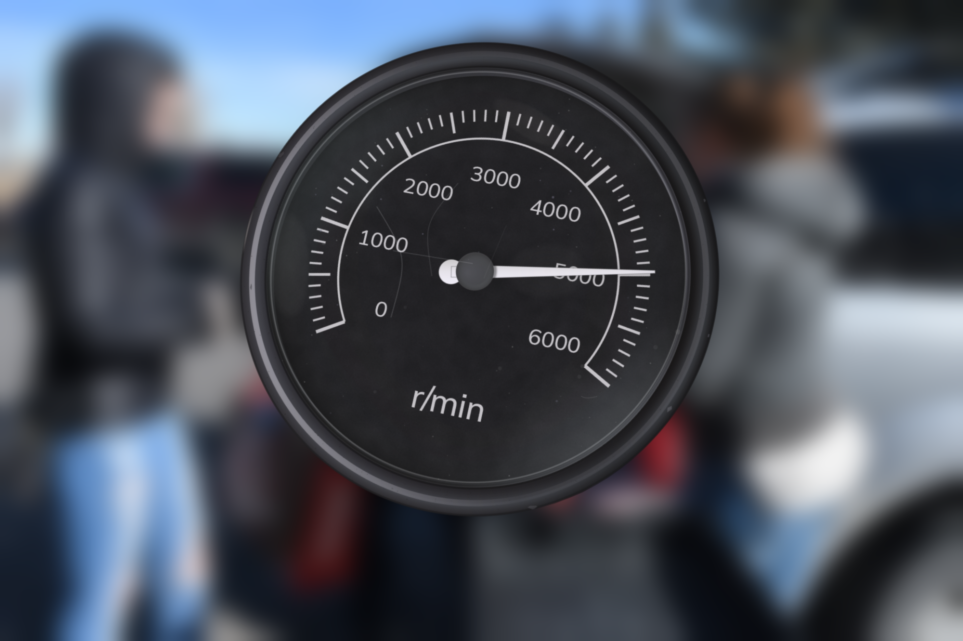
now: 5000
